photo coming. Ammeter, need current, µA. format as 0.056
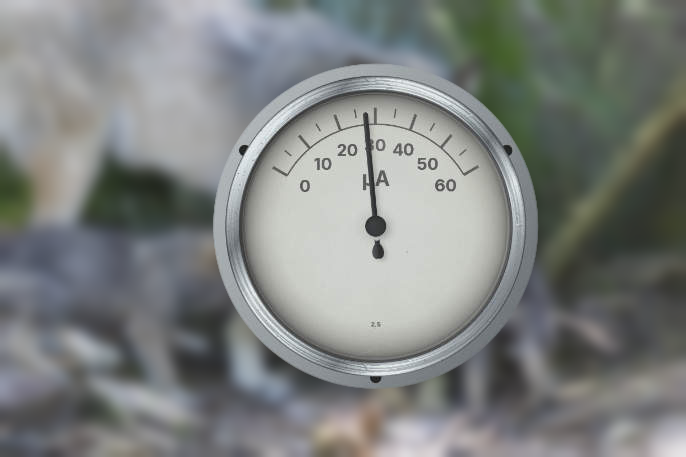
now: 27.5
